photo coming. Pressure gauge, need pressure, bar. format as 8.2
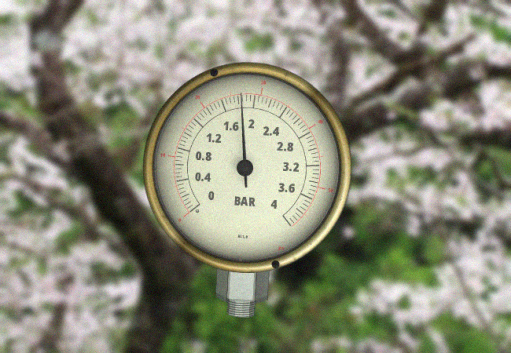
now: 1.85
